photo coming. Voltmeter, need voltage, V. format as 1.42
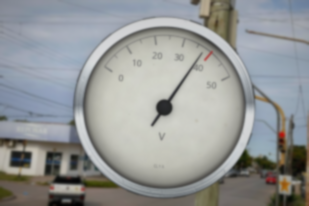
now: 37.5
